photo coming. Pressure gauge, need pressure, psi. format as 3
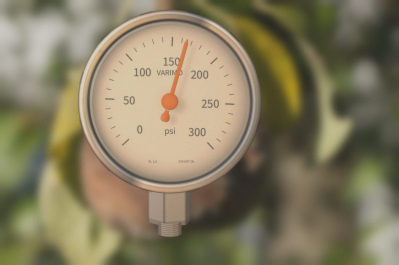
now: 165
